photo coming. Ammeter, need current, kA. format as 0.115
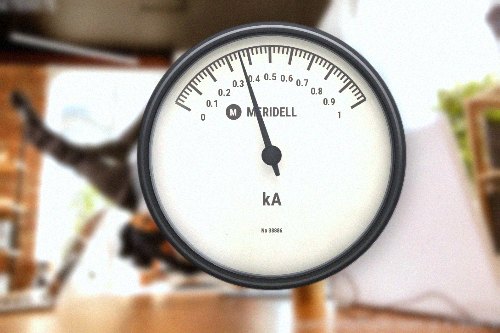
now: 0.36
